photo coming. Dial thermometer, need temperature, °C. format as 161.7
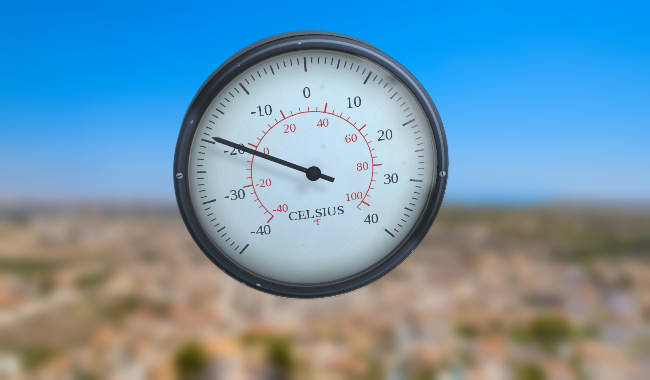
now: -19
